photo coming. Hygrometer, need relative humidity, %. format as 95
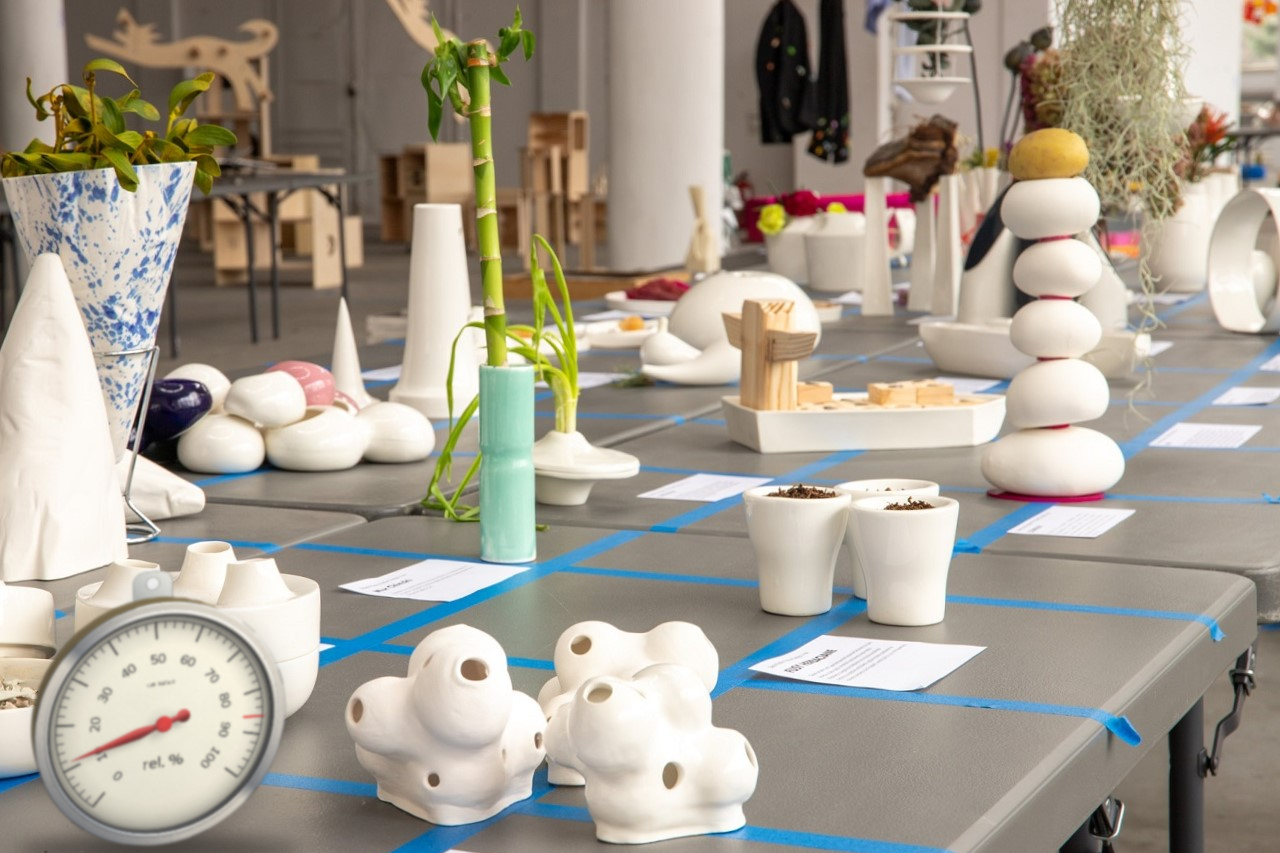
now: 12
